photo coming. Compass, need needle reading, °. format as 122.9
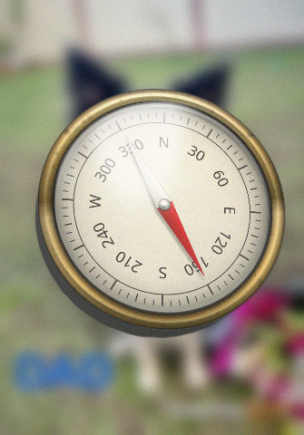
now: 150
